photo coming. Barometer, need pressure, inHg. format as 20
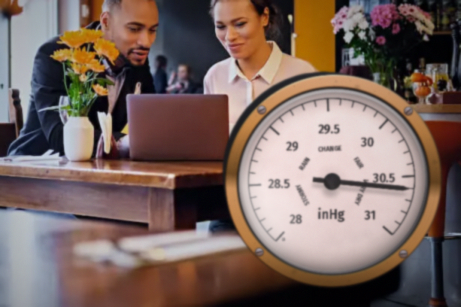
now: 30.6
